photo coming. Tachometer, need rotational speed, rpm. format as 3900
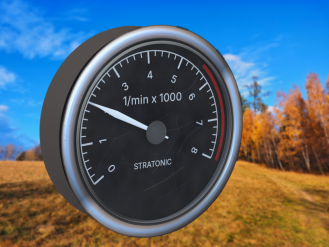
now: 2000
